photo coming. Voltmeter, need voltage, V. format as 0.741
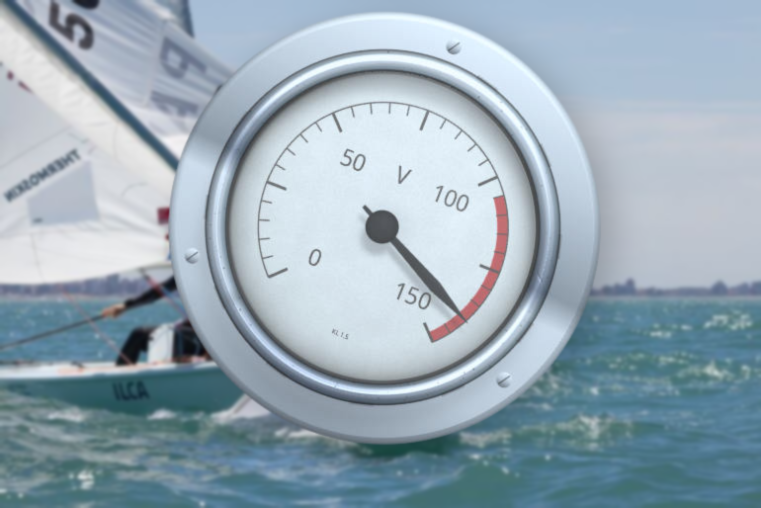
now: 140
